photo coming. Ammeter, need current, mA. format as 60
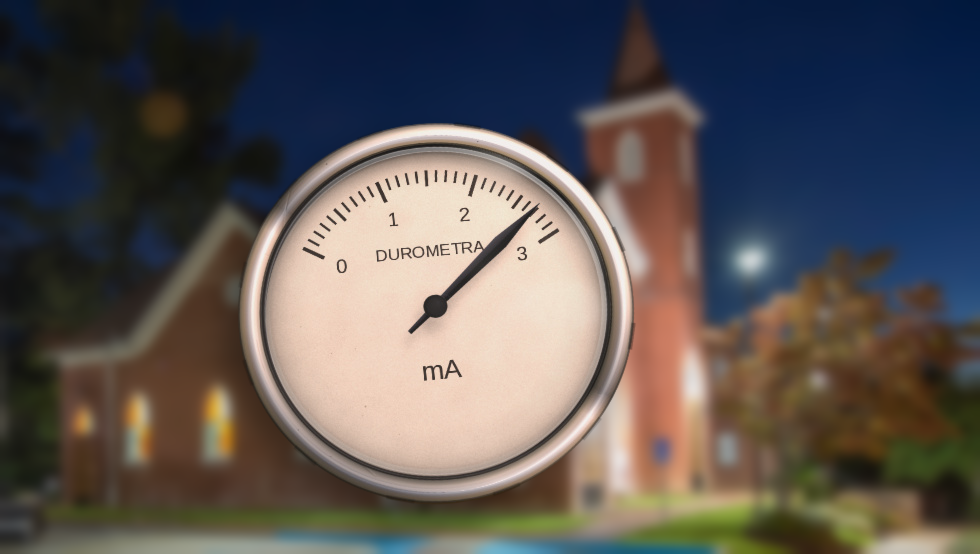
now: 2.7
